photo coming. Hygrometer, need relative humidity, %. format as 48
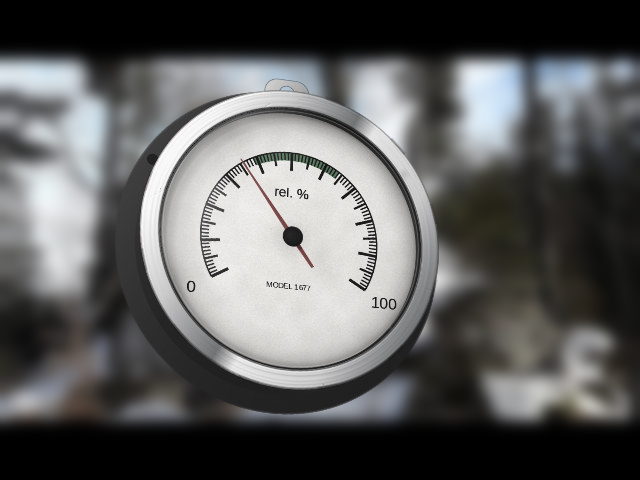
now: 35
